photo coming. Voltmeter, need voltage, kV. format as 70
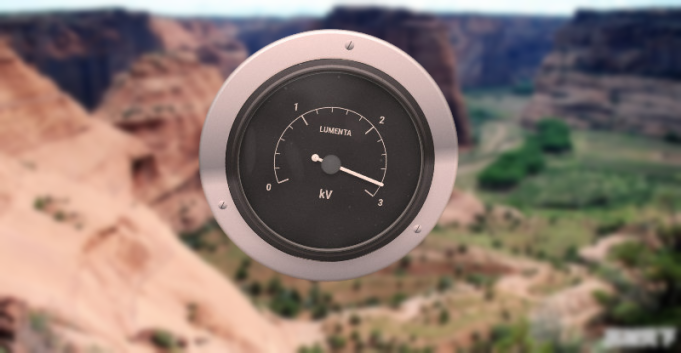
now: 2.8
